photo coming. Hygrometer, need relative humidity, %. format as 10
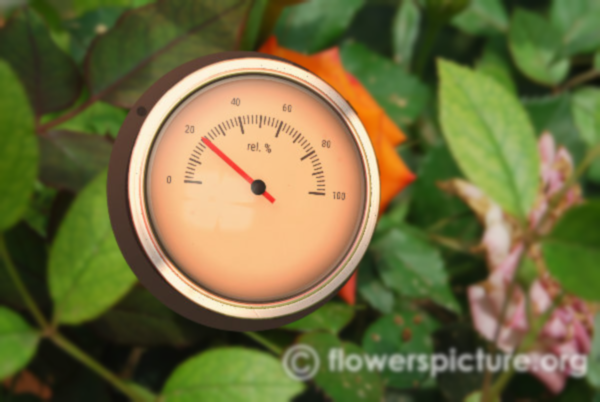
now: 20
